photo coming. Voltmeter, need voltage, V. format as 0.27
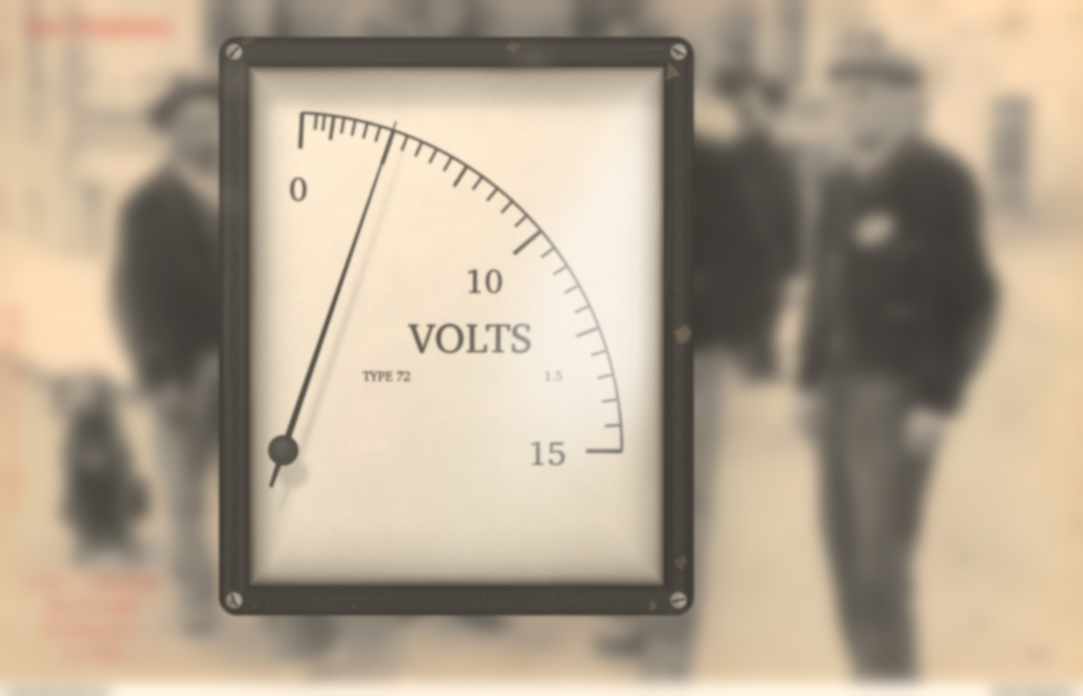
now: 5
